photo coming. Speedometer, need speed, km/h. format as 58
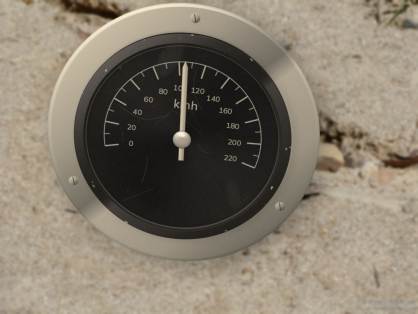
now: 105
